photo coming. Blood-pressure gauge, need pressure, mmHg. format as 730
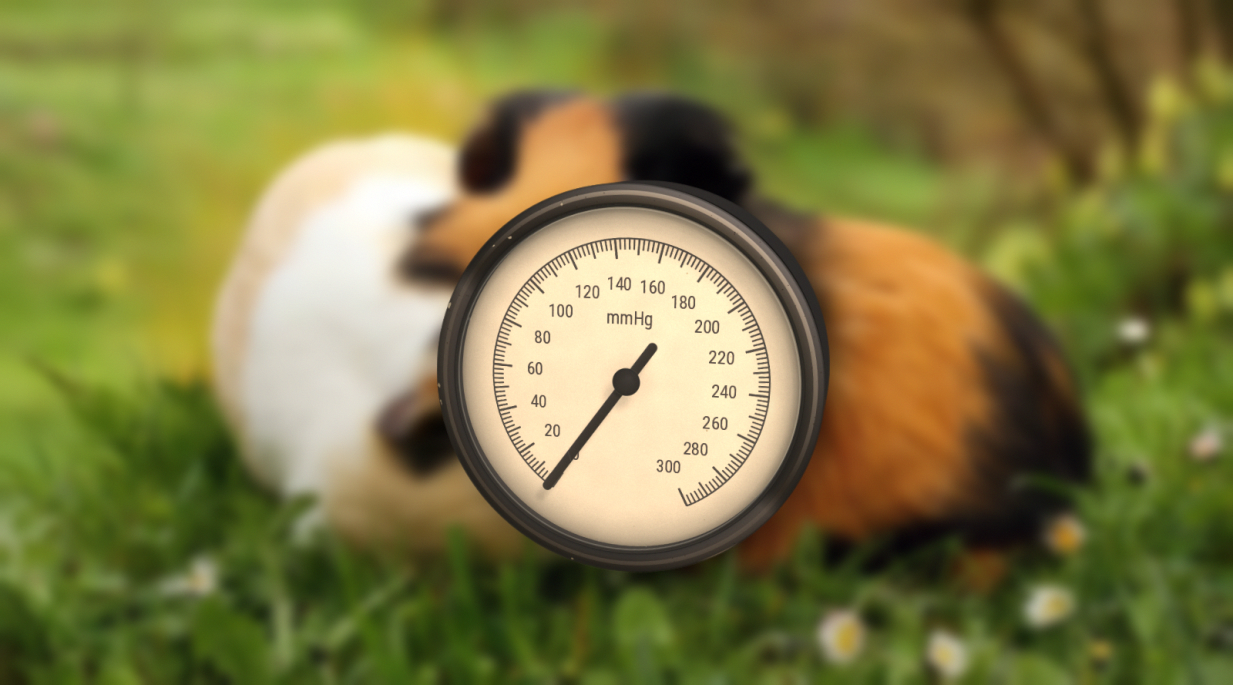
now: 2
